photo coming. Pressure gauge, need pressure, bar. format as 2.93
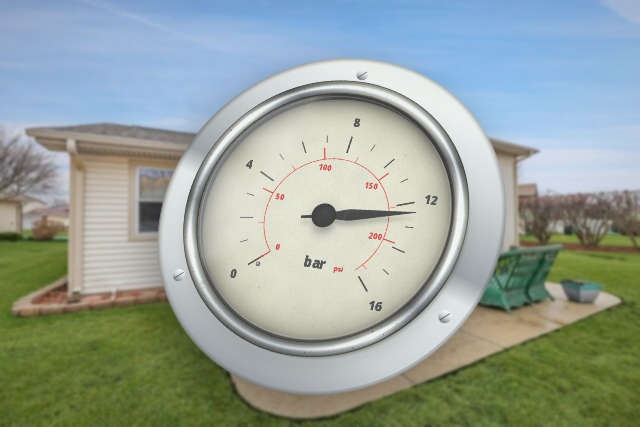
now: 12.5
